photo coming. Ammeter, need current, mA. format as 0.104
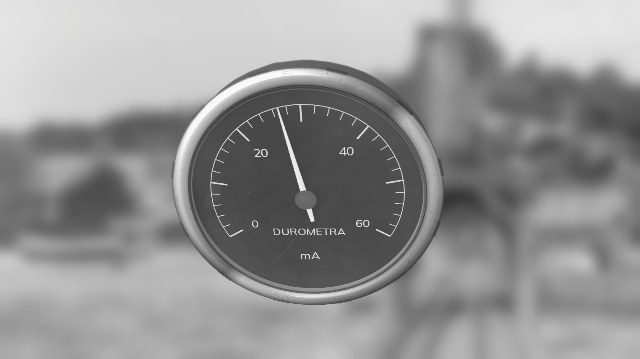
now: 27
